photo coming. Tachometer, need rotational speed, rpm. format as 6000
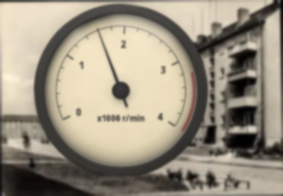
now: 1600
